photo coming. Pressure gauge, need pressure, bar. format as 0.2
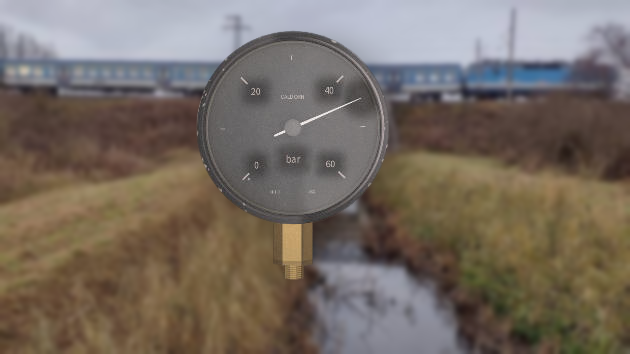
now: 45
